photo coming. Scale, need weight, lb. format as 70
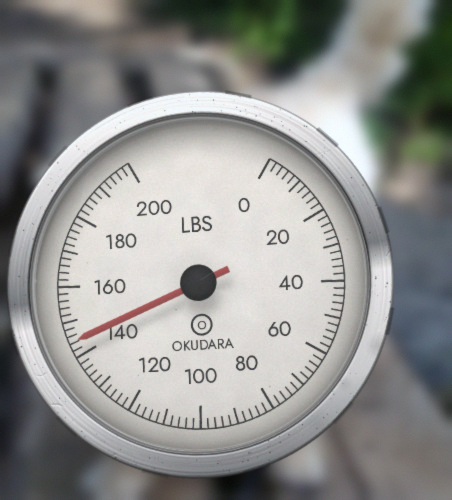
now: 144
